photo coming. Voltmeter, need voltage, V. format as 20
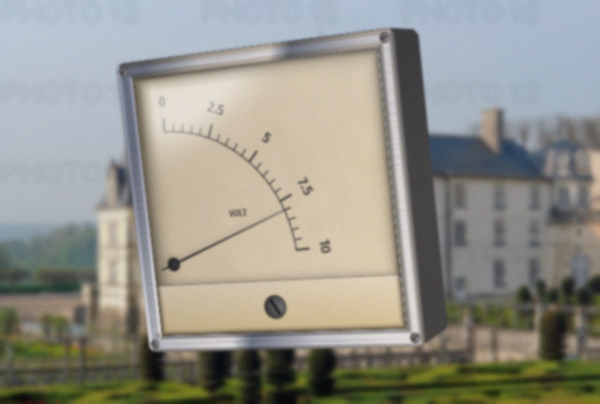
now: 8
